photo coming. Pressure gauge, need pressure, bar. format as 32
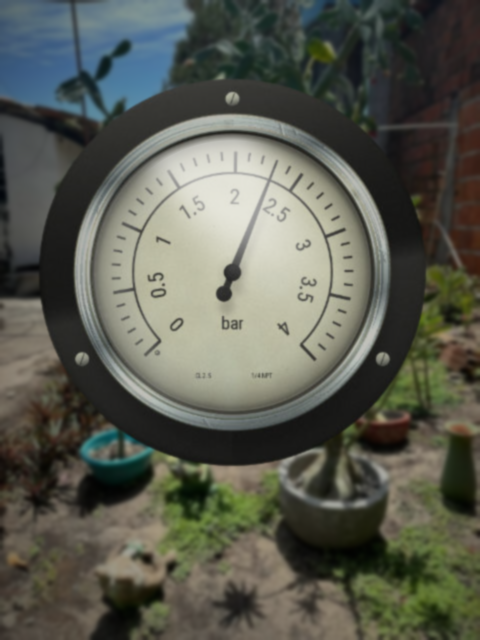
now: 2.3
